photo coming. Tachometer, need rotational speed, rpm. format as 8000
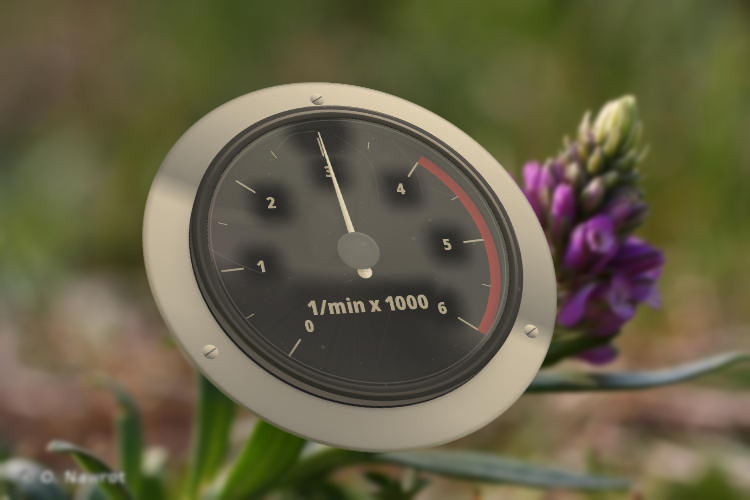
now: 3000
